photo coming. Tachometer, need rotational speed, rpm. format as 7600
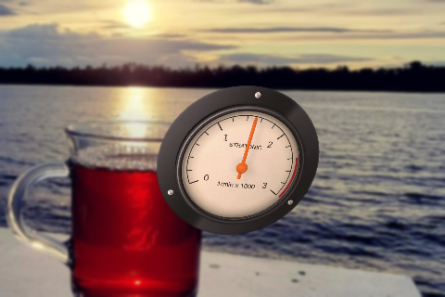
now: 1500
